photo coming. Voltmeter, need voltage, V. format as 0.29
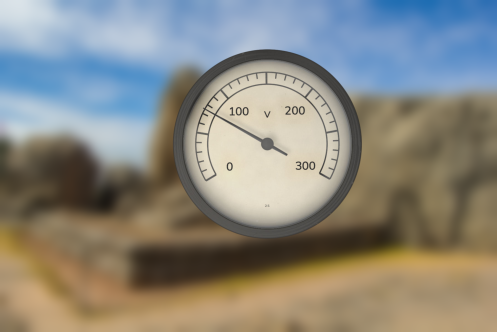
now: 75
